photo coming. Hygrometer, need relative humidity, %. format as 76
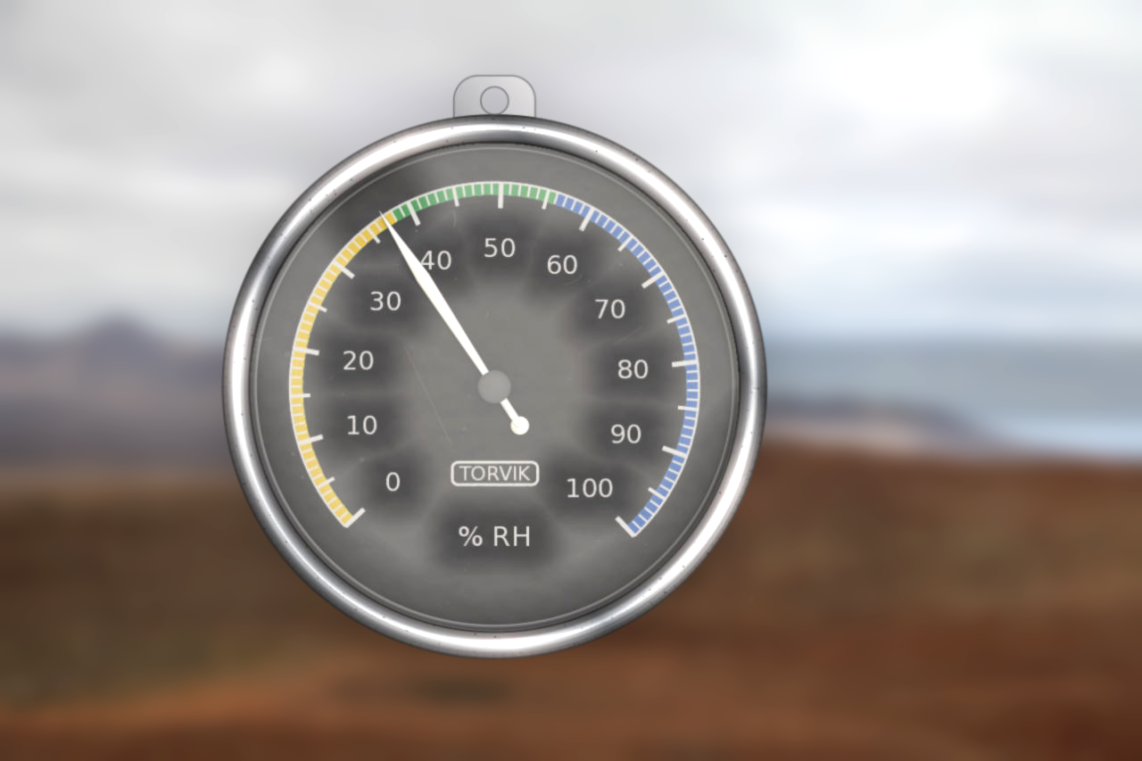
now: 37
